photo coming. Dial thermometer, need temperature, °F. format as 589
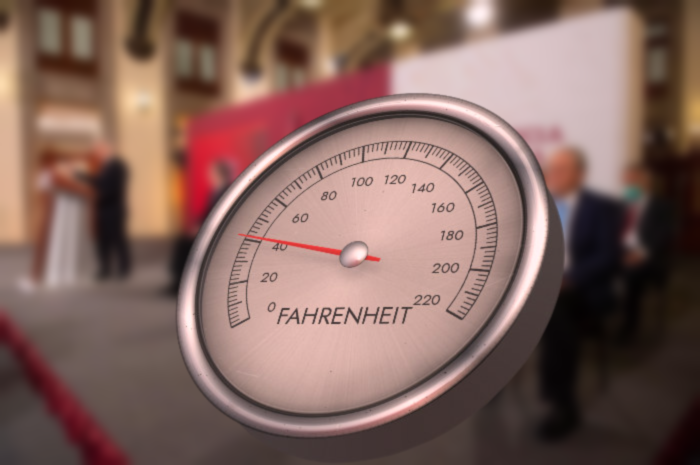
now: 40
